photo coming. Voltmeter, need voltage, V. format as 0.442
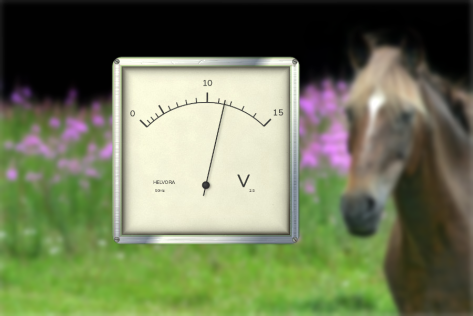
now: 11.5
